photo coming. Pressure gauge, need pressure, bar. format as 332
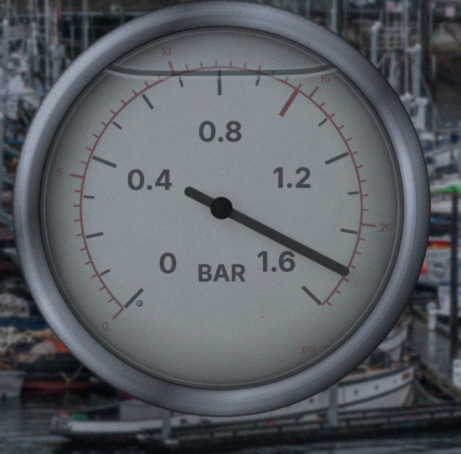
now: 1.5
